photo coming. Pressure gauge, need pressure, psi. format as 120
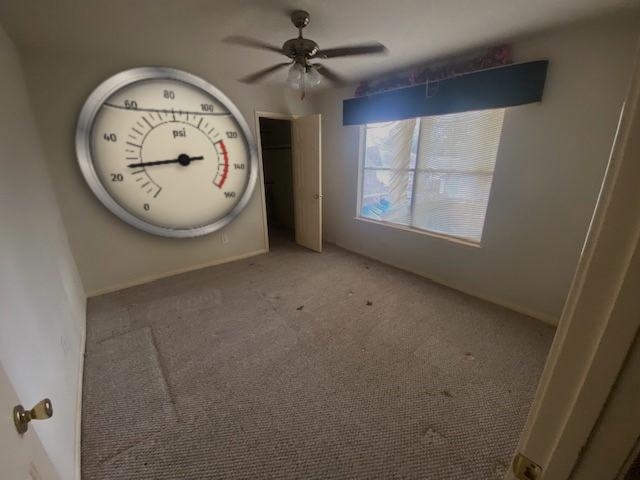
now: 25
